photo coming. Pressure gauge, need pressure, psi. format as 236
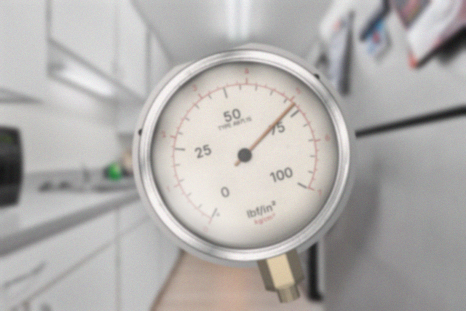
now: 72.5
